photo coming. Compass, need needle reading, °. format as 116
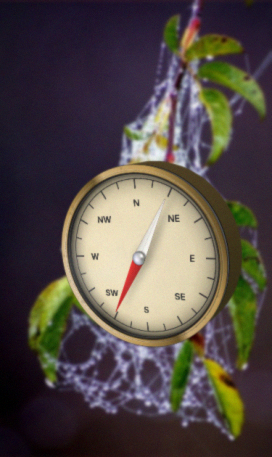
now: 210
